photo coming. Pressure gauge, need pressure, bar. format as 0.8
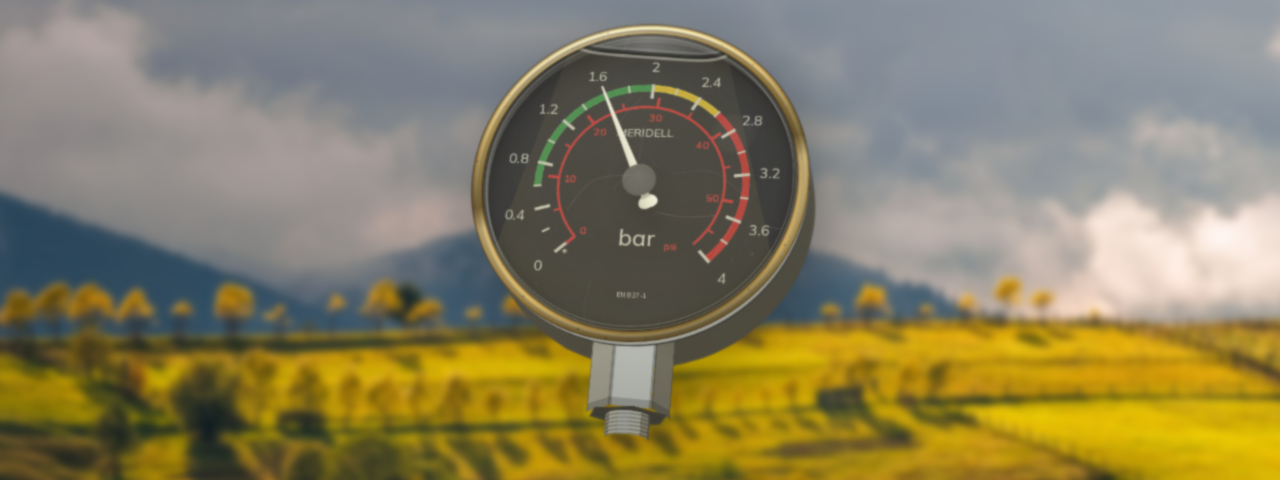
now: 1.6
